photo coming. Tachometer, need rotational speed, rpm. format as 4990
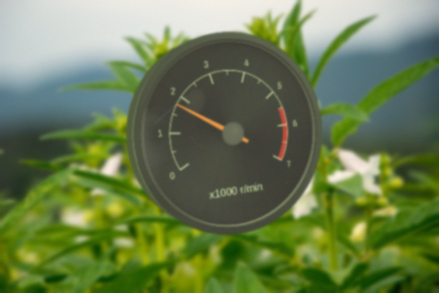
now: 1750
